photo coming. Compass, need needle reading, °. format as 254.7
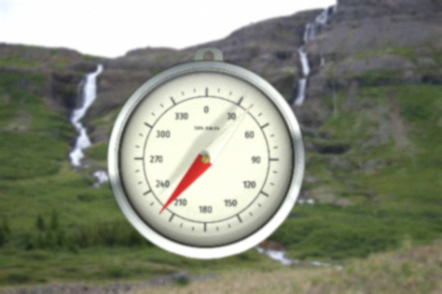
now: 220
